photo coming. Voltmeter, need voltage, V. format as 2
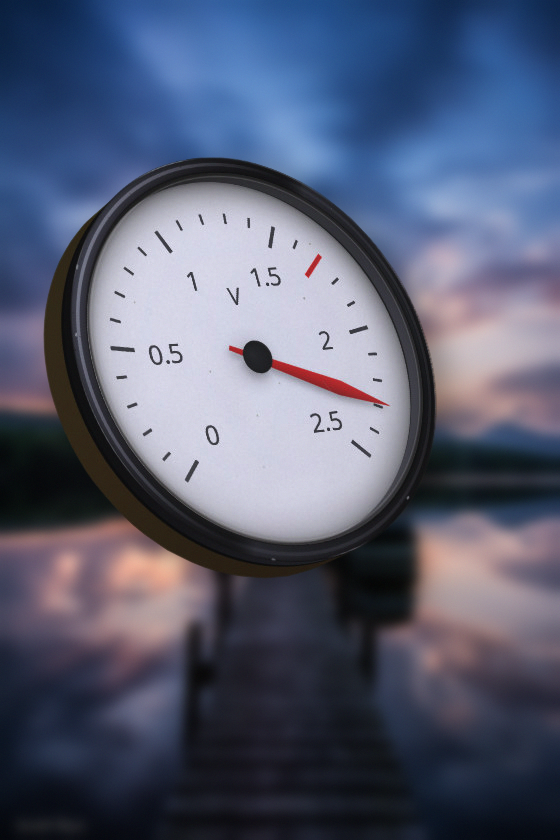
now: 2.3
